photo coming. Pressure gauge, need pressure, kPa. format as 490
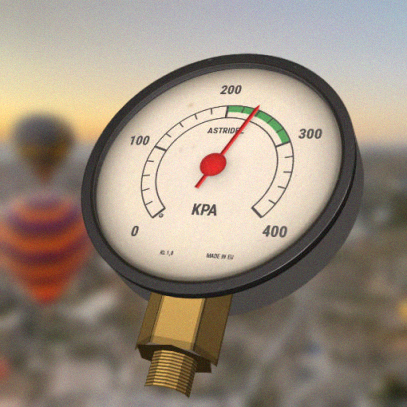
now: 240
